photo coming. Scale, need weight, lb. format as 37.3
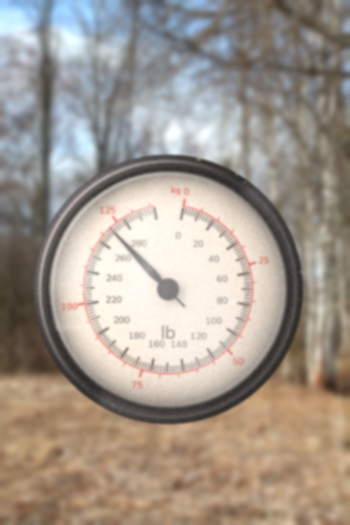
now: 270
